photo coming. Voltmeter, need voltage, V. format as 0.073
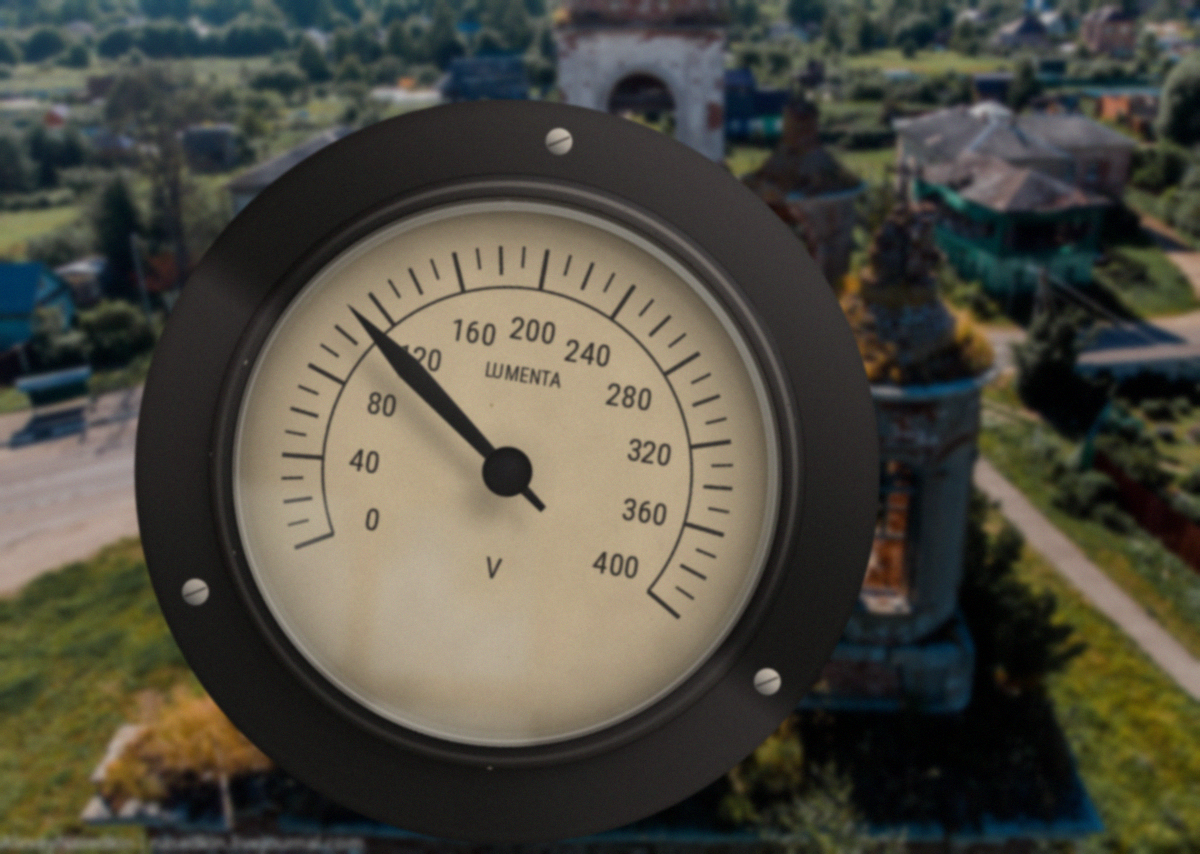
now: 110
